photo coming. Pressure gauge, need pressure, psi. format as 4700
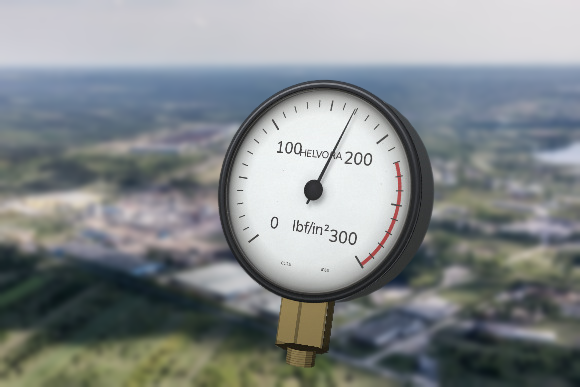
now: 170
